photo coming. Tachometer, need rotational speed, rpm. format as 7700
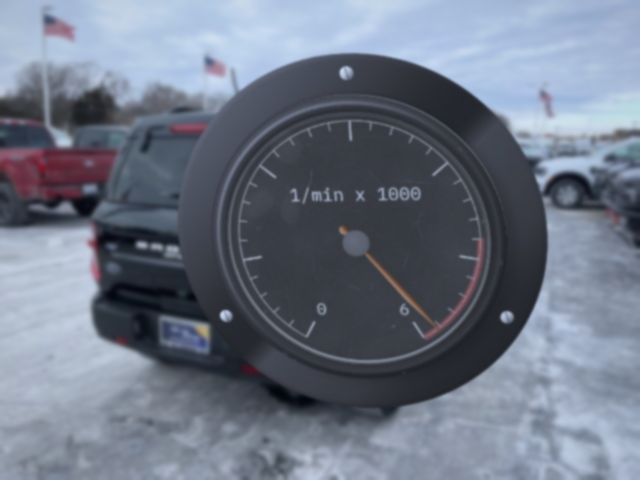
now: 5800
